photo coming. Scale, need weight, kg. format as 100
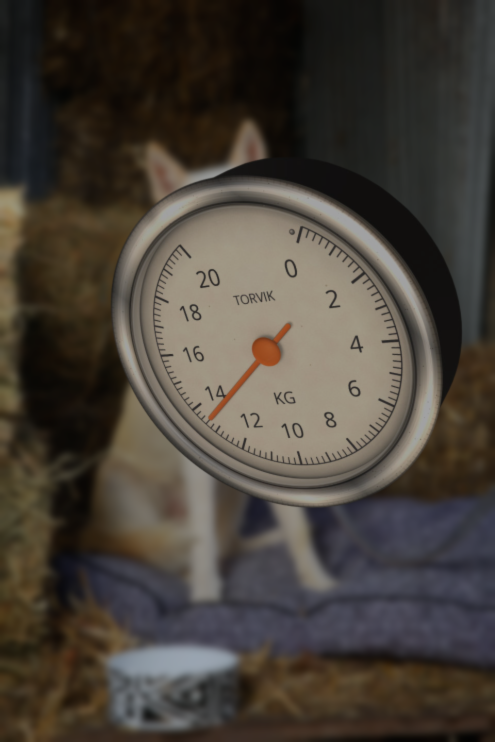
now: 13.4
